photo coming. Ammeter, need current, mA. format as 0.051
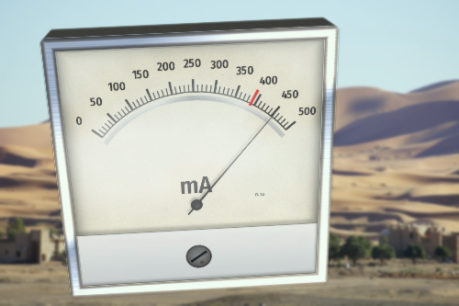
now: 450
